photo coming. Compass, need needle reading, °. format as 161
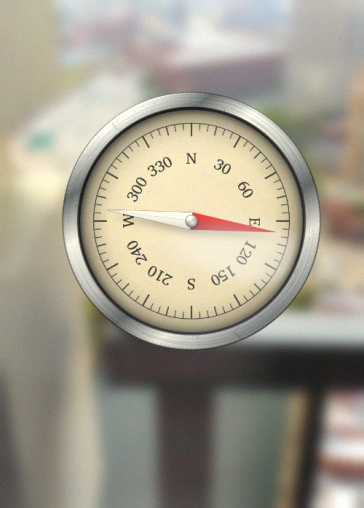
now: 97.5
